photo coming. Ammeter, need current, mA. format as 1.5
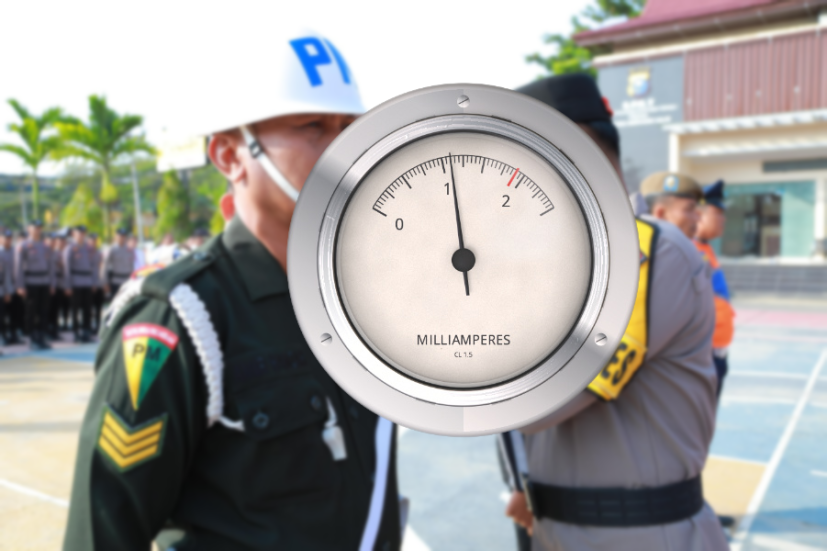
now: 1.1
